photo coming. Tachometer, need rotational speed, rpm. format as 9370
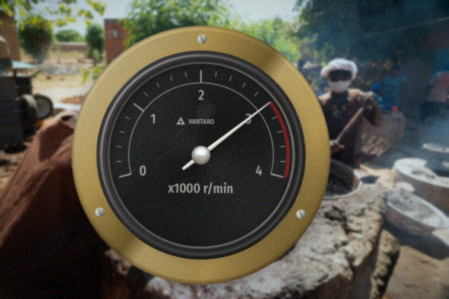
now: 3000
